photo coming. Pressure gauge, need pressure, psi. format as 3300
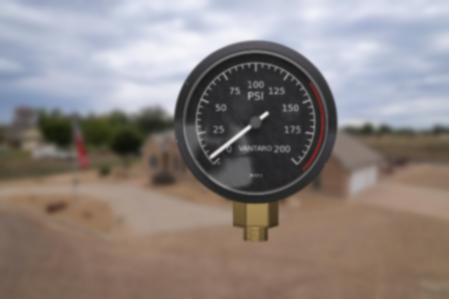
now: 5
